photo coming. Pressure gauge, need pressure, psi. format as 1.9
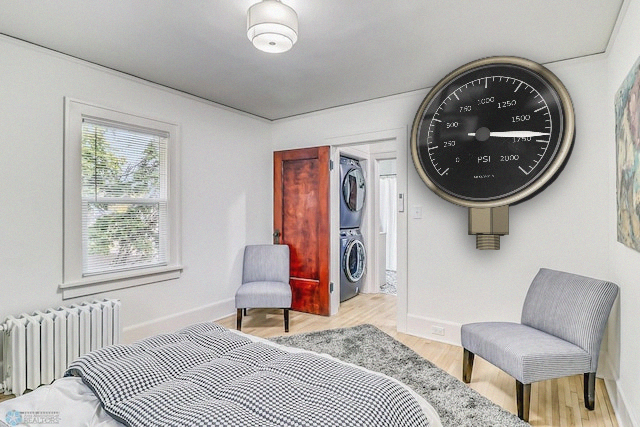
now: 1700
